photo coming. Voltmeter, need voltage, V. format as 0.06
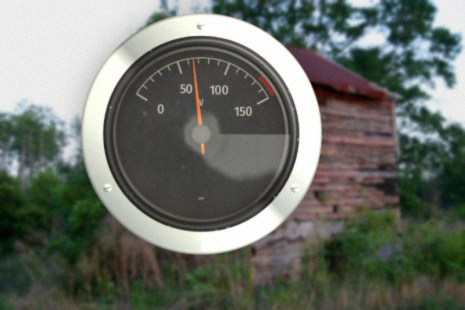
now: 65
